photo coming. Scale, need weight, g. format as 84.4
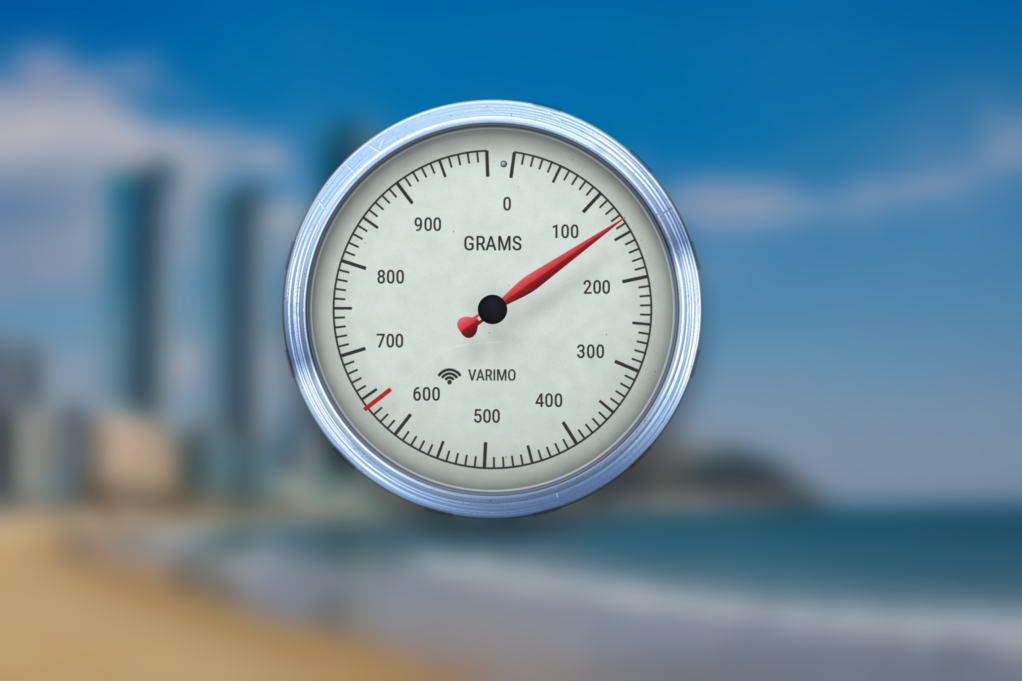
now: 135
